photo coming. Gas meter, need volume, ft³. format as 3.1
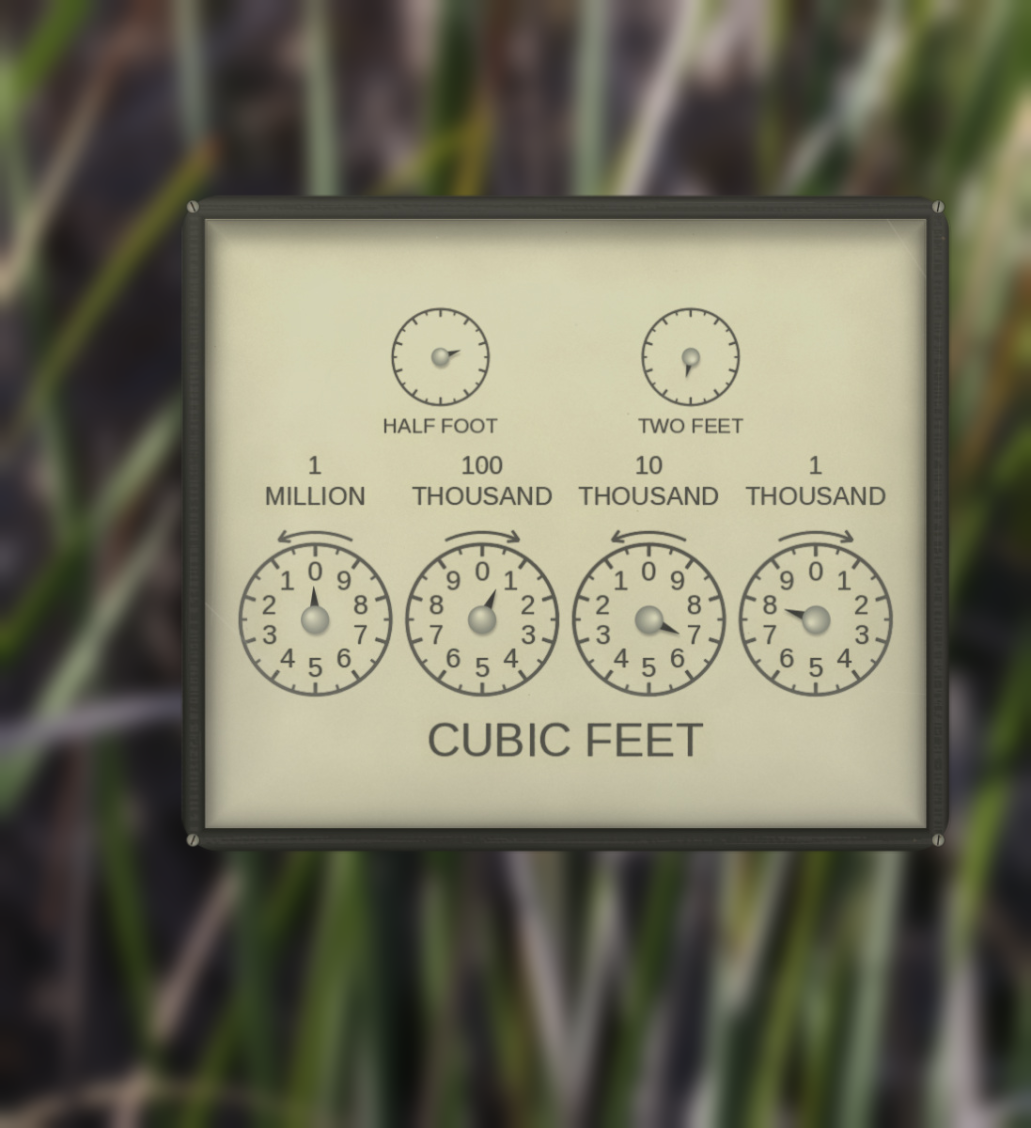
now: 6800
